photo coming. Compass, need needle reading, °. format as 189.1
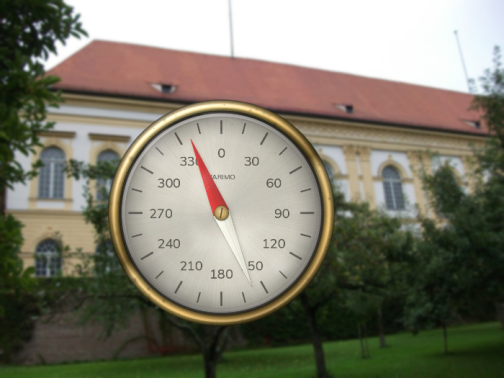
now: 337.5
